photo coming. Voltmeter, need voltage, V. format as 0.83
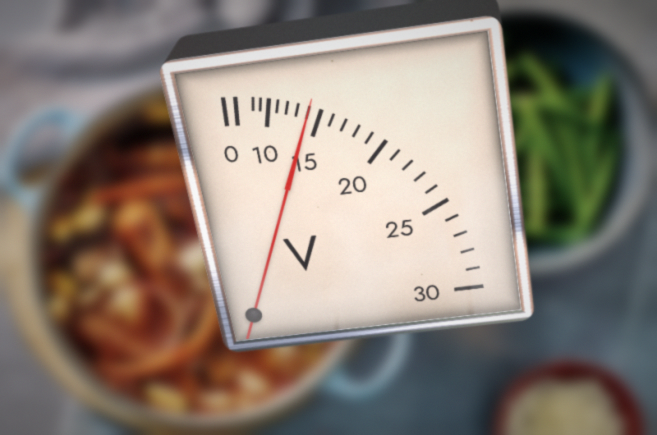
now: 14
